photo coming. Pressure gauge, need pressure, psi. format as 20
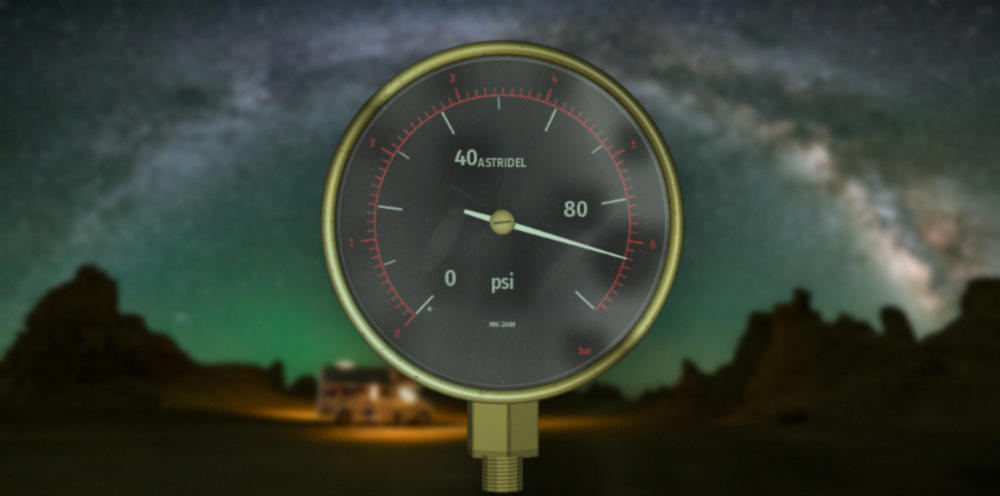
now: 90
